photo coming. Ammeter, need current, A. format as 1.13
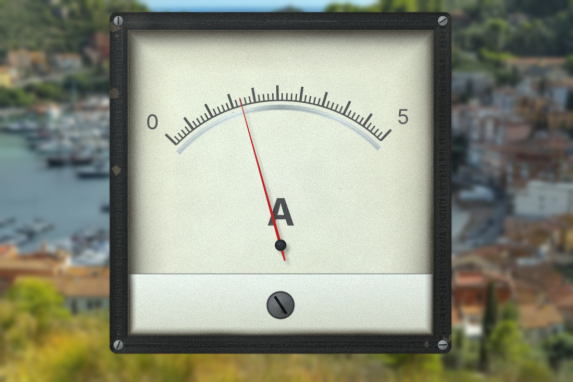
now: 1.7
